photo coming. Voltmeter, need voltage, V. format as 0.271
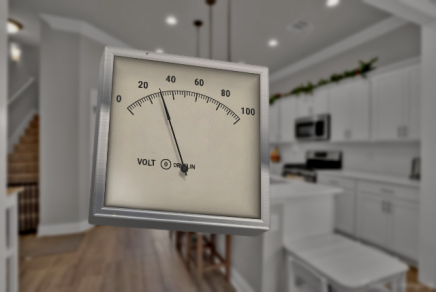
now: 30
